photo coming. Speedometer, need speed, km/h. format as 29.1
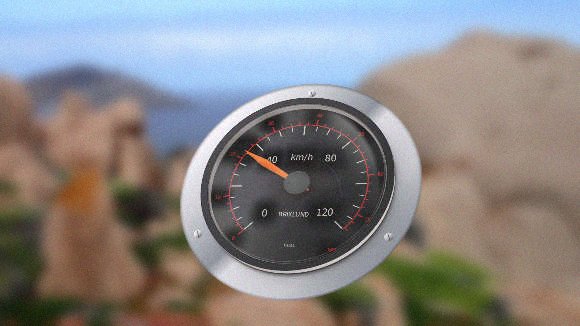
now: 35
